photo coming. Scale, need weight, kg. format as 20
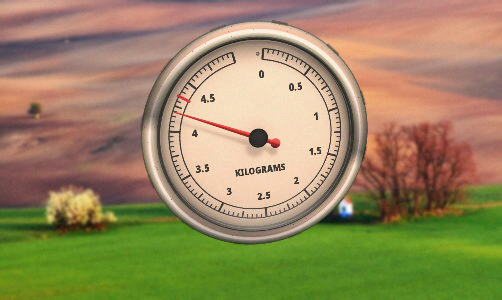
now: 4.2
